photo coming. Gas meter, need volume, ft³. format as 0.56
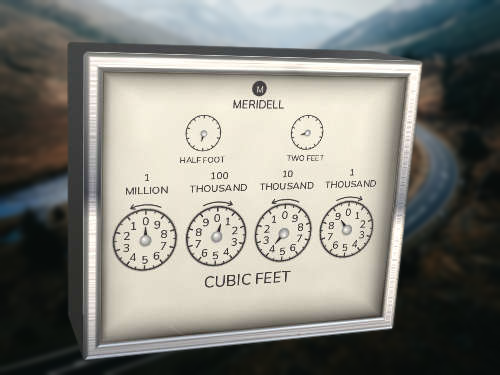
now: 3900
